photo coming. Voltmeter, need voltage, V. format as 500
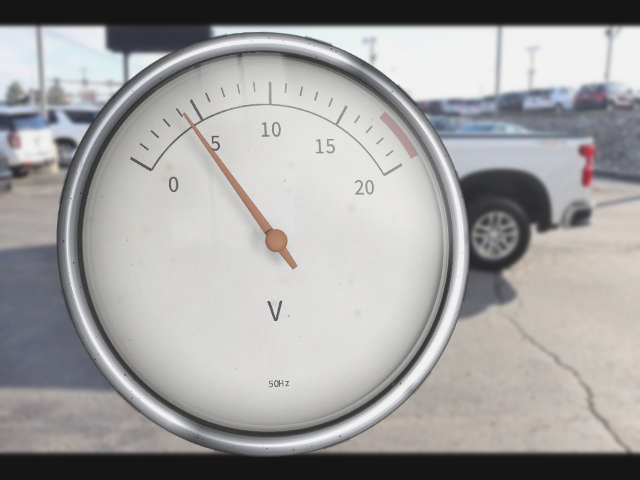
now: 4
